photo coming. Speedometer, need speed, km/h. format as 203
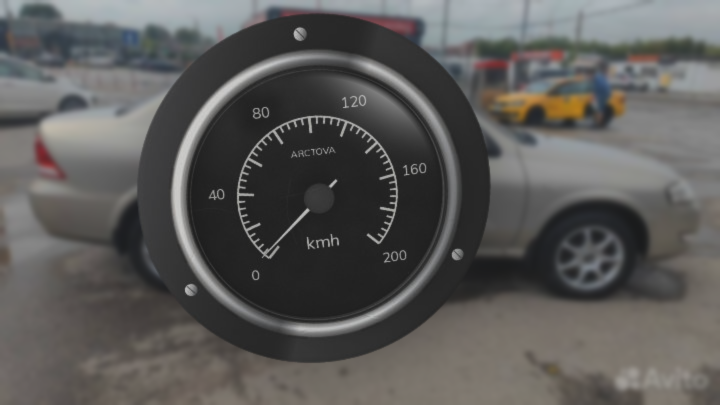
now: 4
